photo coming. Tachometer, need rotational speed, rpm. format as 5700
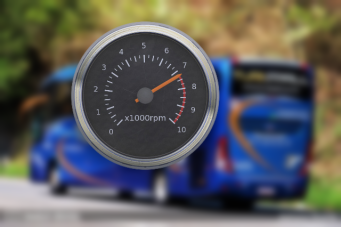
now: 7250
